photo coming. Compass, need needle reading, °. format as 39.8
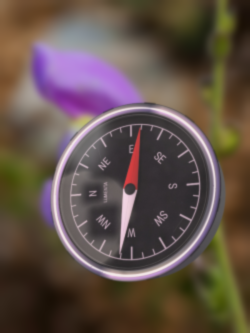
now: 100
